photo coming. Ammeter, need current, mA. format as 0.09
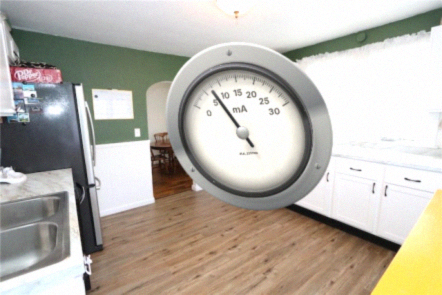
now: 7.5
